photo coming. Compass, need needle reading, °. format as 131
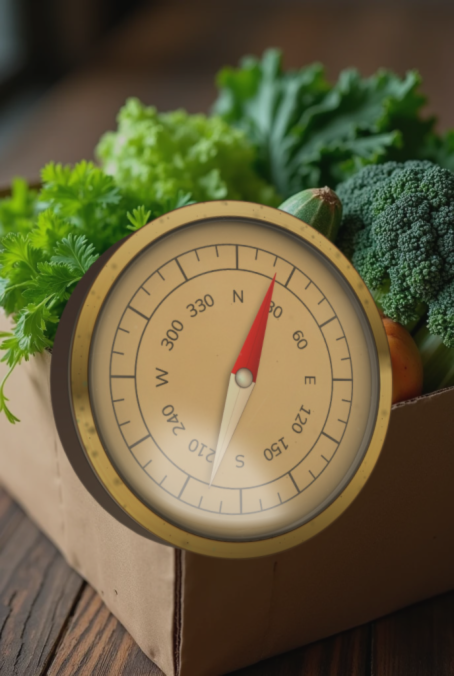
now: 20
